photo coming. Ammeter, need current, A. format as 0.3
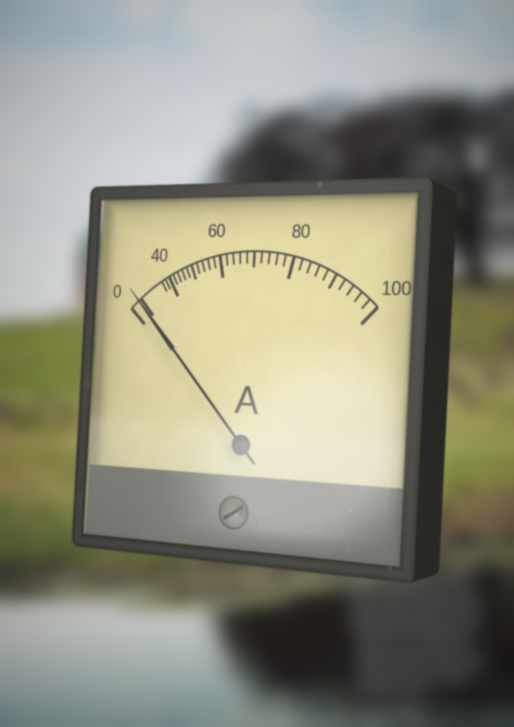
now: 20
